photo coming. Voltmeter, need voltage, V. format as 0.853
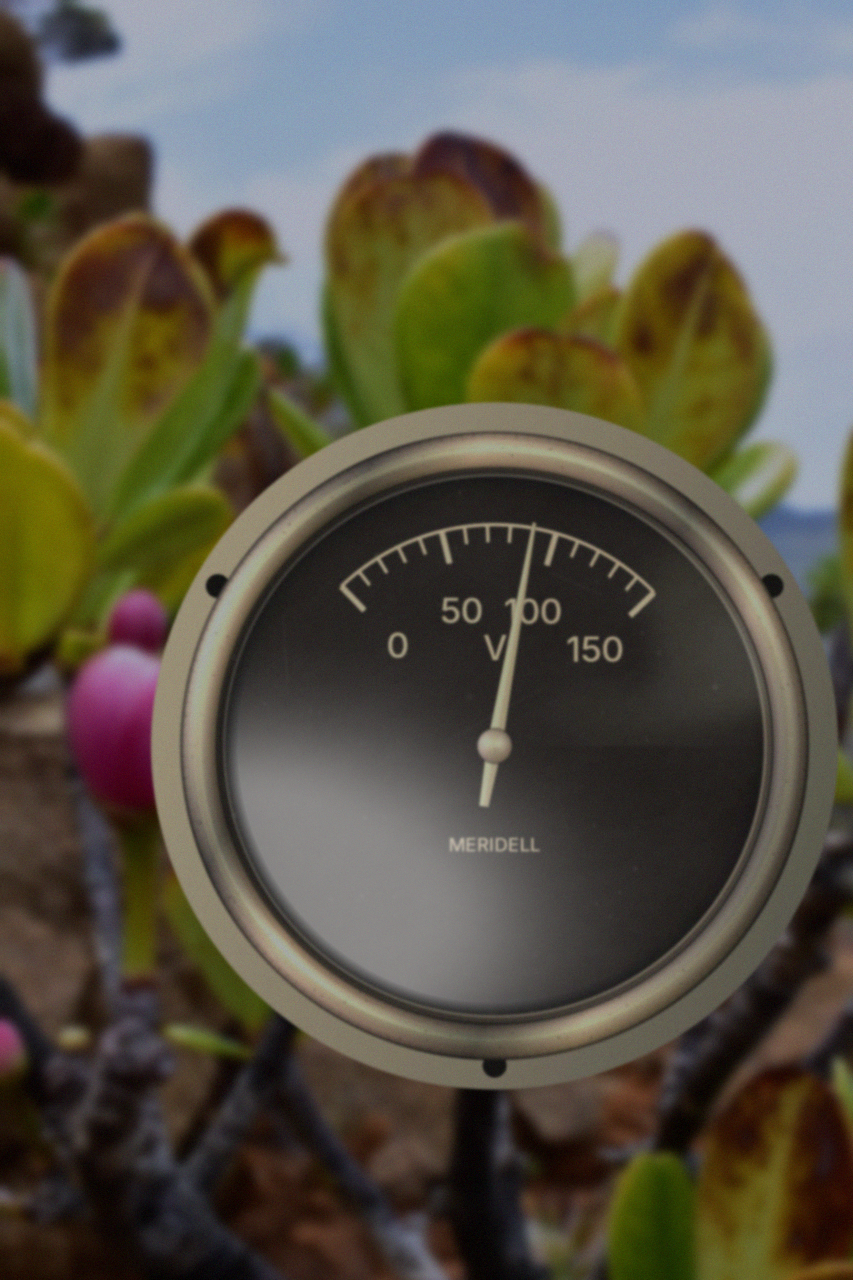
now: 90
